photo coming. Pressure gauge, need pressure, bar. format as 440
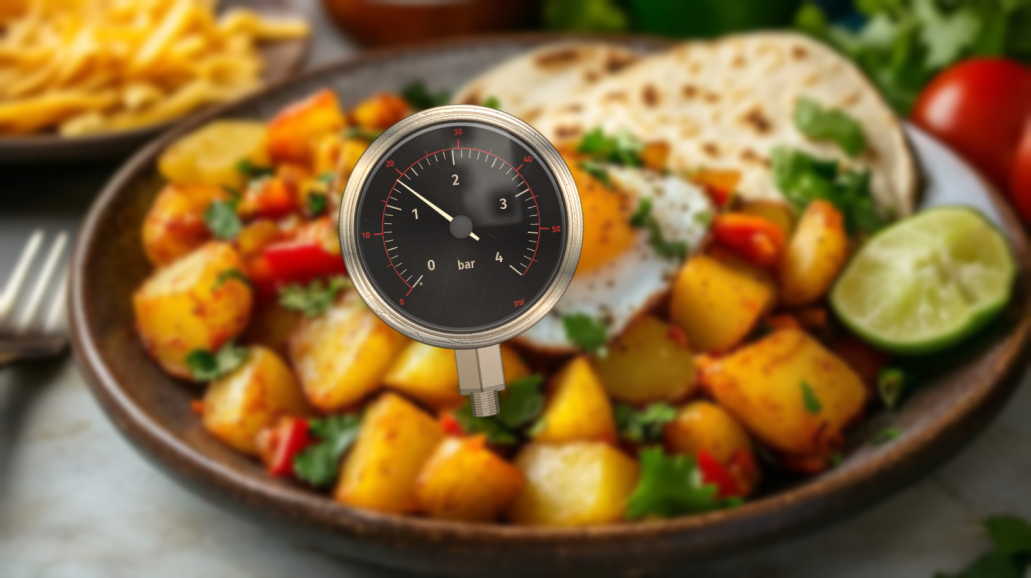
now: 1.3
